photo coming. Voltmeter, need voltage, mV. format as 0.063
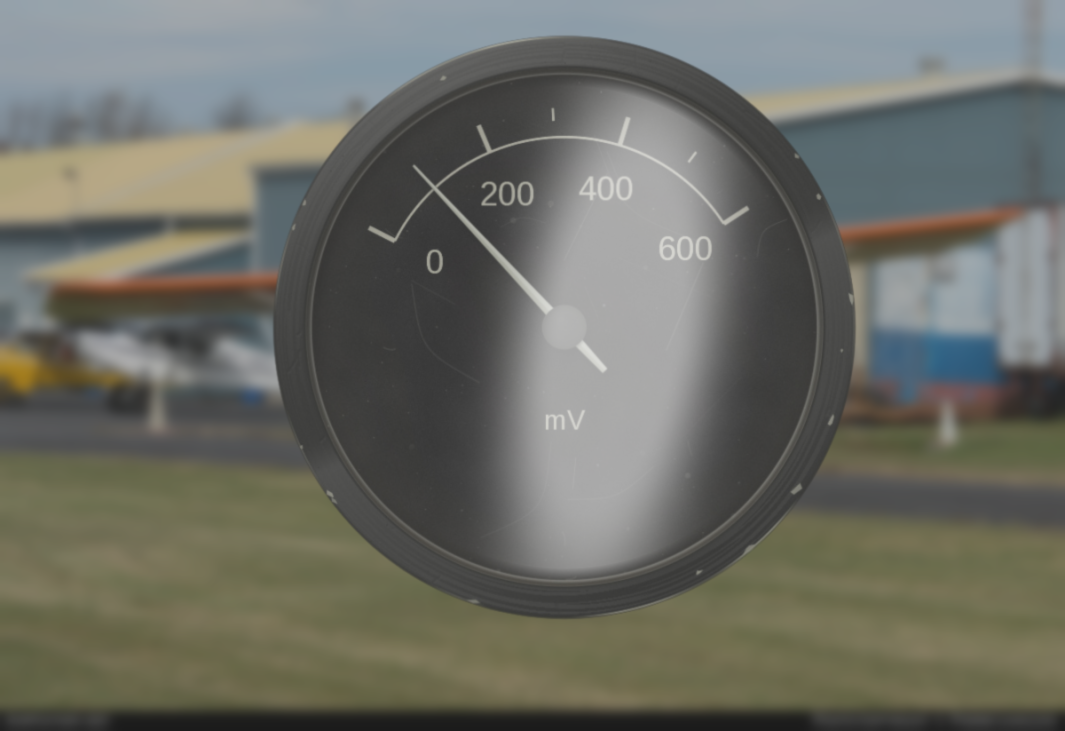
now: 100
